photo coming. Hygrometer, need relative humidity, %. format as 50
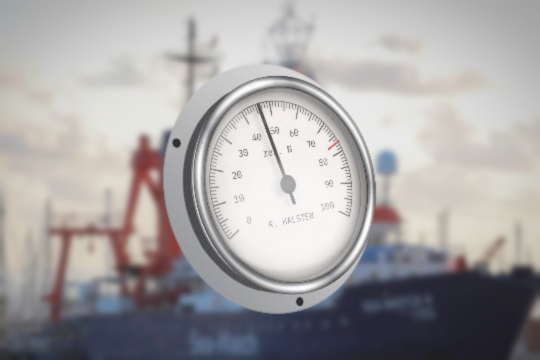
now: 45
